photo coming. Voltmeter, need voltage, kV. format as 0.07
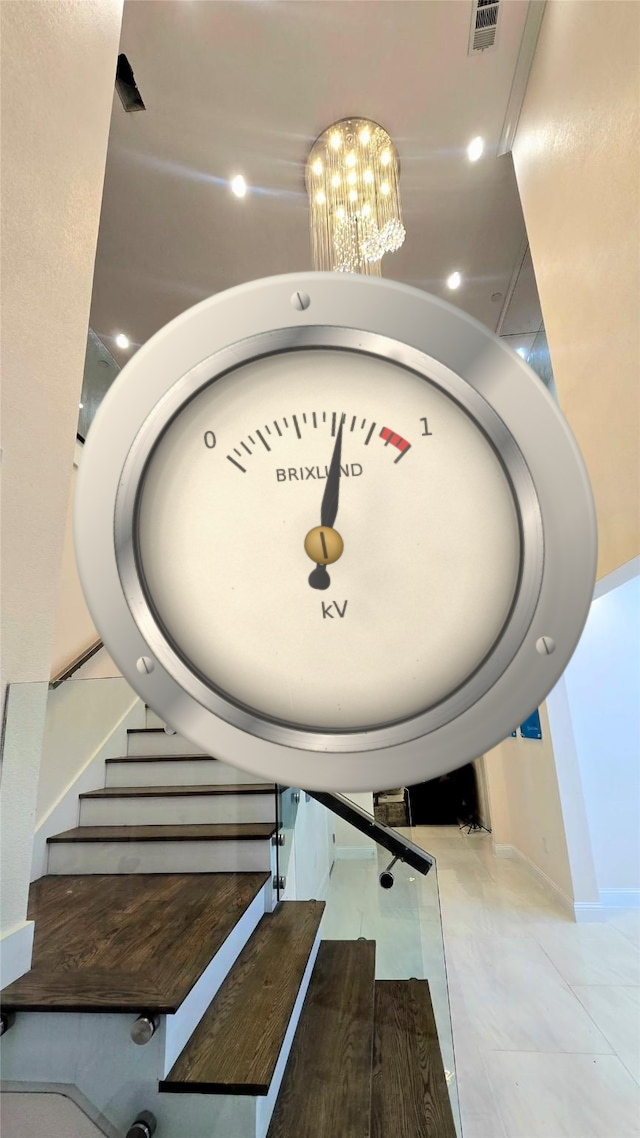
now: 0.65
